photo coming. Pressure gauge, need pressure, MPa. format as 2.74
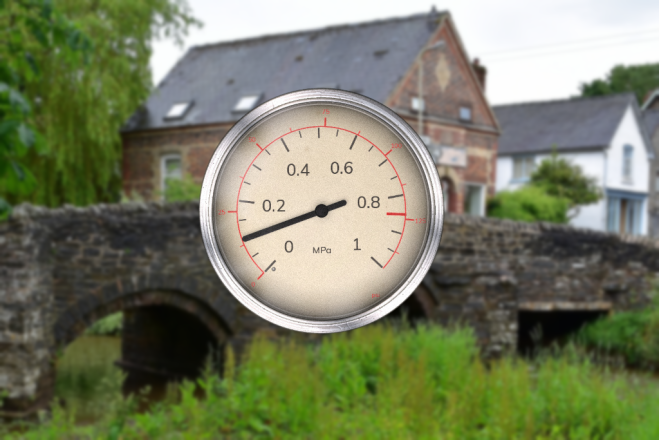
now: 0.1
